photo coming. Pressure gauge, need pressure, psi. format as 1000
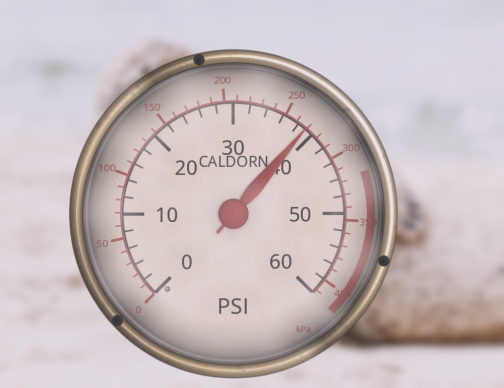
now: 39
